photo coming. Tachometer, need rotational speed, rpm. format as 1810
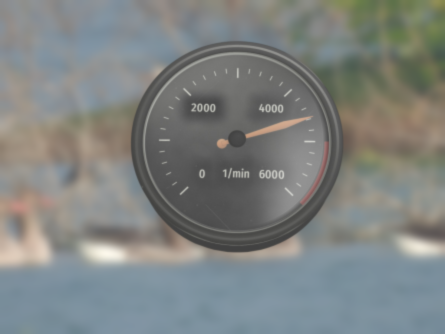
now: 4600
